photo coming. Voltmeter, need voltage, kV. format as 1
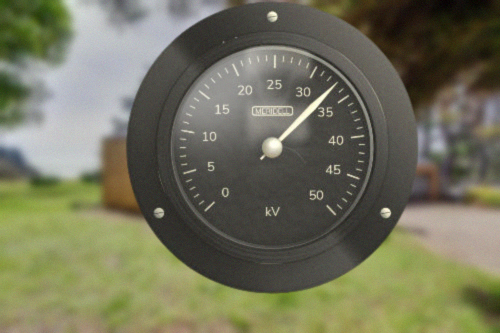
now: 33
